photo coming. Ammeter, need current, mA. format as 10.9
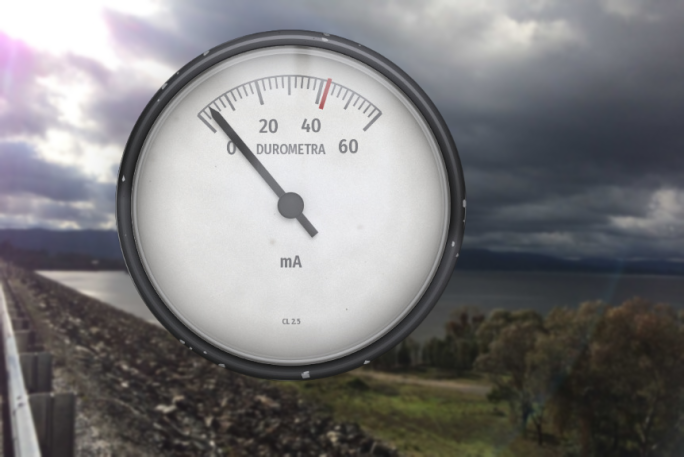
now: 4
